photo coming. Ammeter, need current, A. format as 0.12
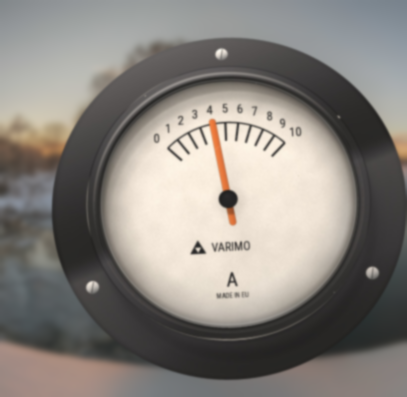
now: 4
